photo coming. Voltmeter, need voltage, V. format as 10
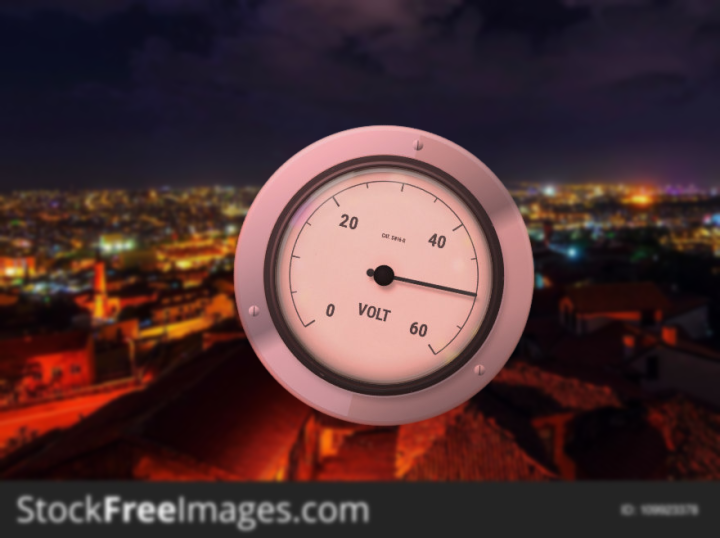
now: 50
